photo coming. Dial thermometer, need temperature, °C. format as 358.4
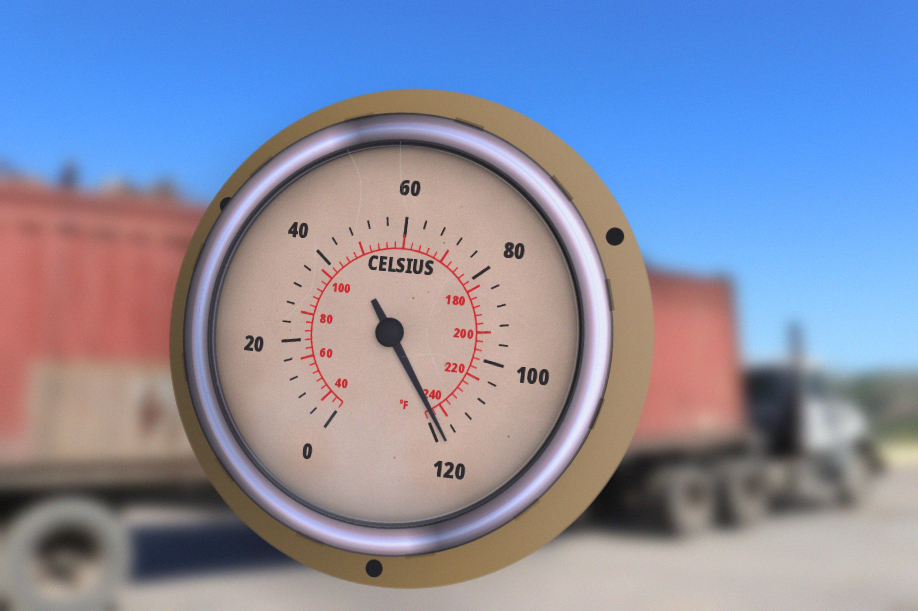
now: 118
